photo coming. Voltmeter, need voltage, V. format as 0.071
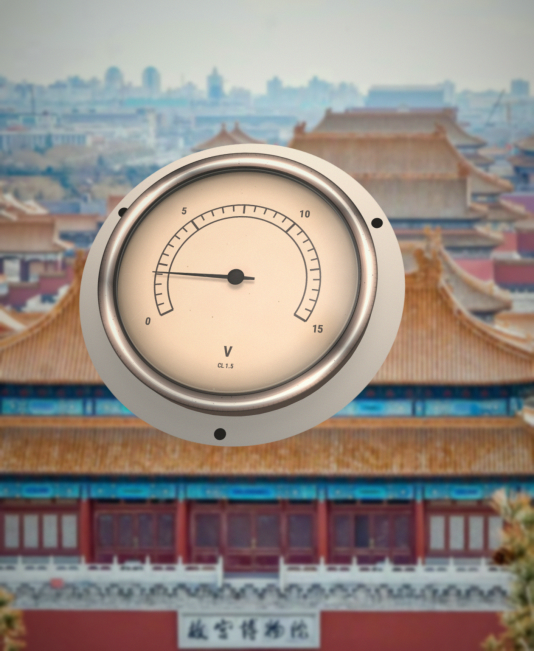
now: 2
